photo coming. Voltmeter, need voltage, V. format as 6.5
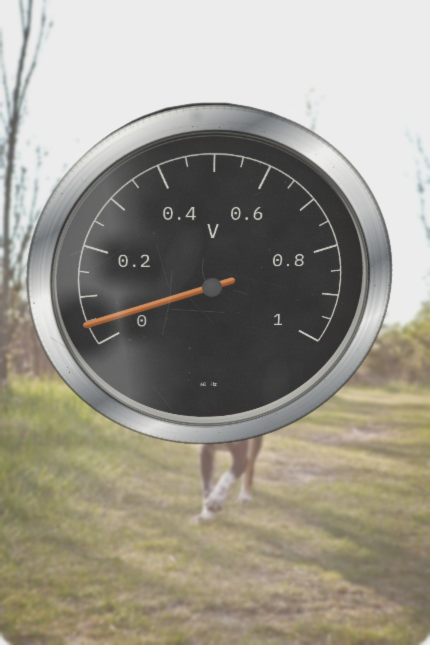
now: 0.05
